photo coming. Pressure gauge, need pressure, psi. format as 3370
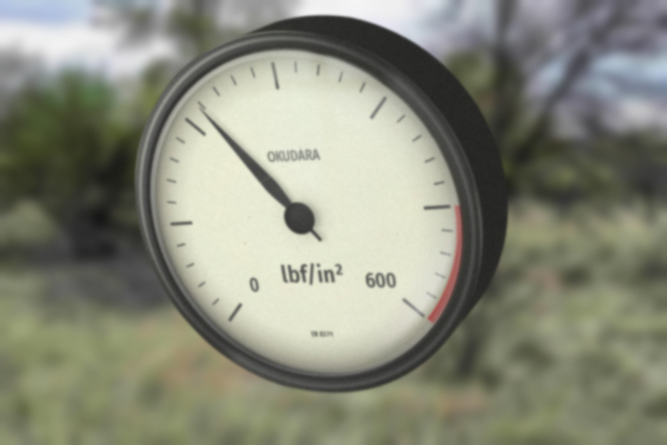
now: 220
